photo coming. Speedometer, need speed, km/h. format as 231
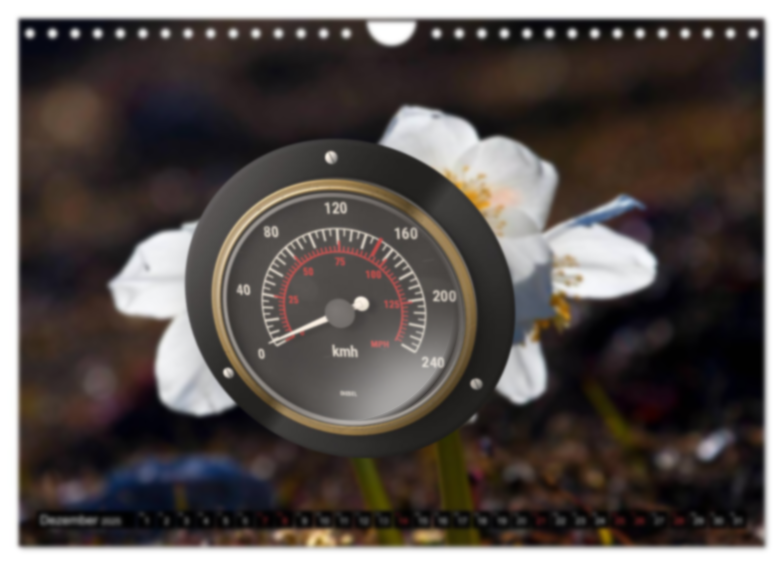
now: 5
